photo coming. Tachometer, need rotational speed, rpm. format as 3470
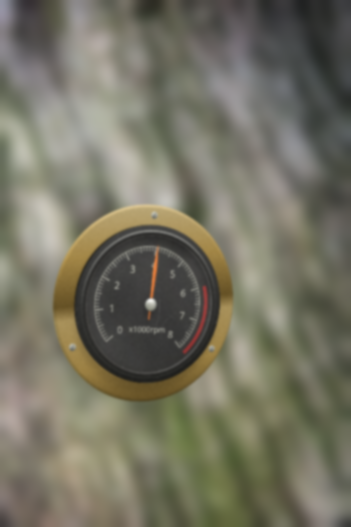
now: 4000
